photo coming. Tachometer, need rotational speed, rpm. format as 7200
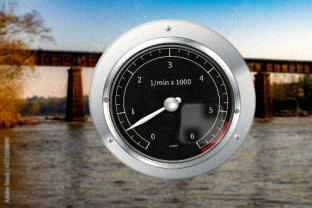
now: 600
